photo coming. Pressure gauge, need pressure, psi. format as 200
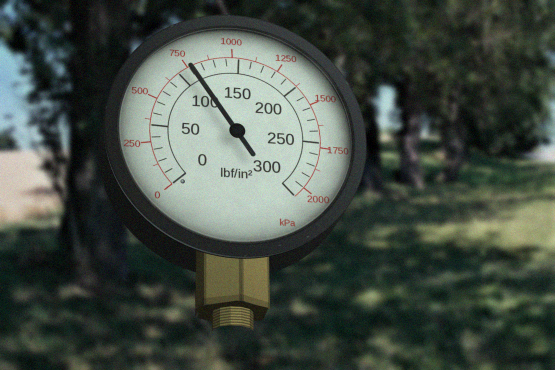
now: 110
